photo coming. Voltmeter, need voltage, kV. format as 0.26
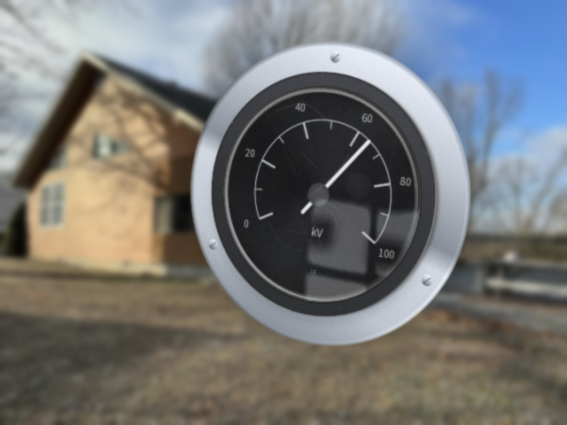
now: 65
